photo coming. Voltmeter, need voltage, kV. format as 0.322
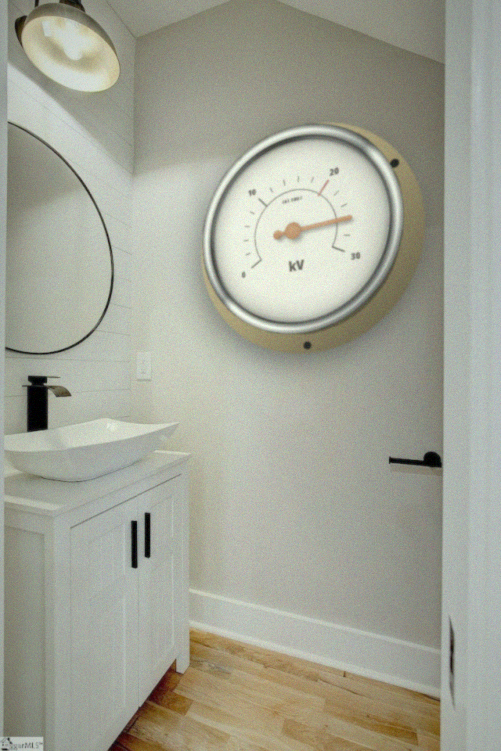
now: 26
